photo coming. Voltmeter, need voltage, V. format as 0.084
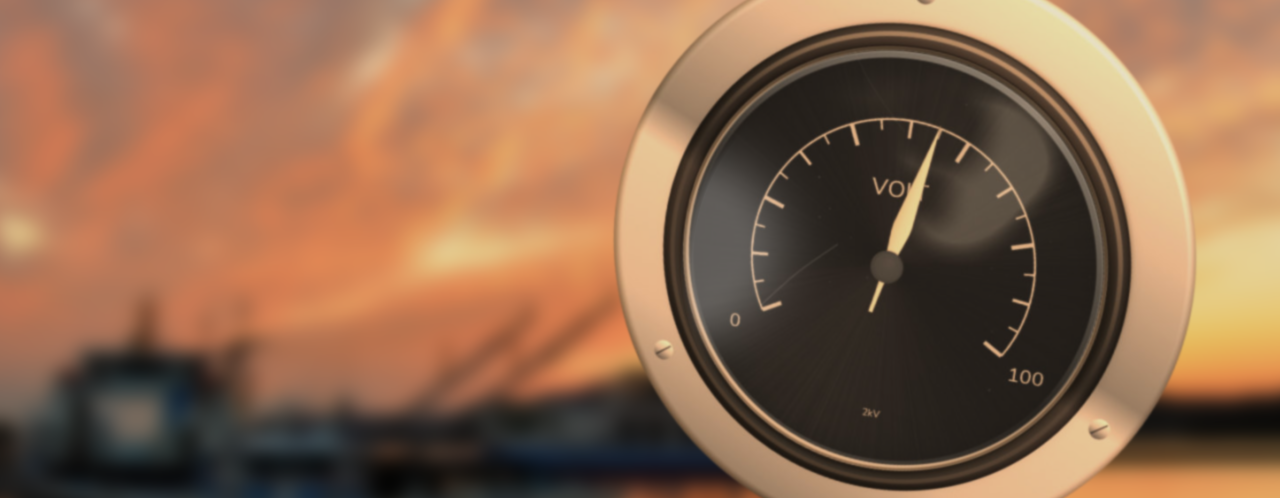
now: 55
